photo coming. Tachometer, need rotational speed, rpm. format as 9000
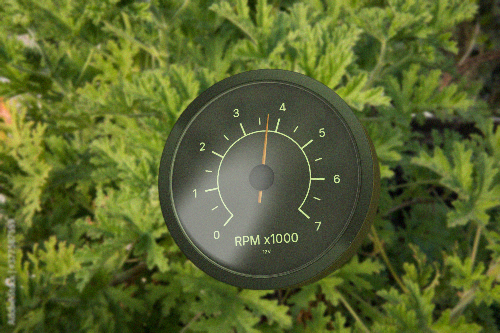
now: 3750
